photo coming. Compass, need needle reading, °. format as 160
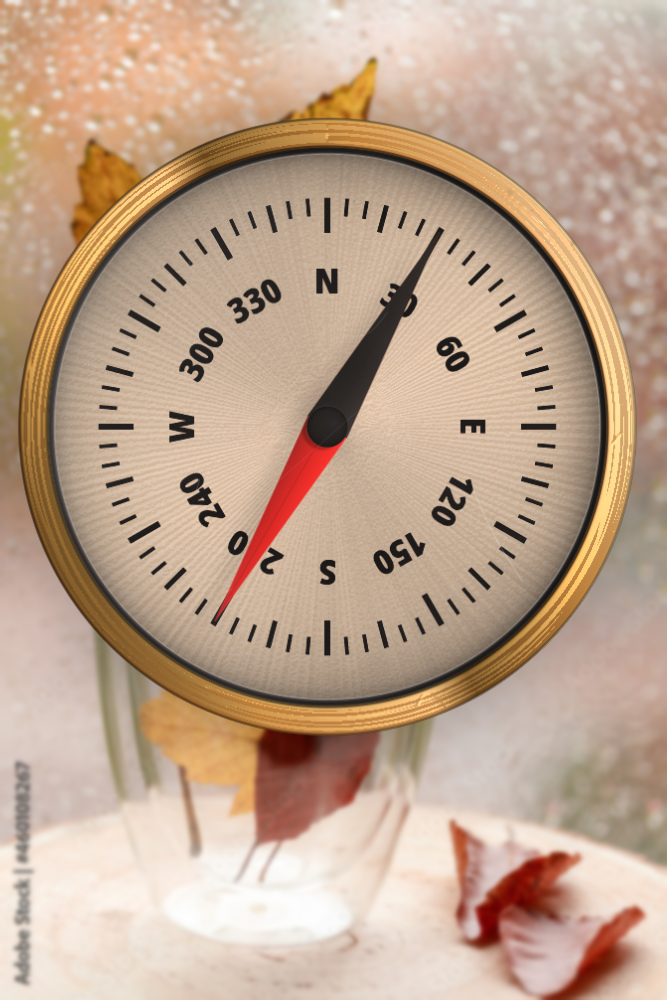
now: 210
